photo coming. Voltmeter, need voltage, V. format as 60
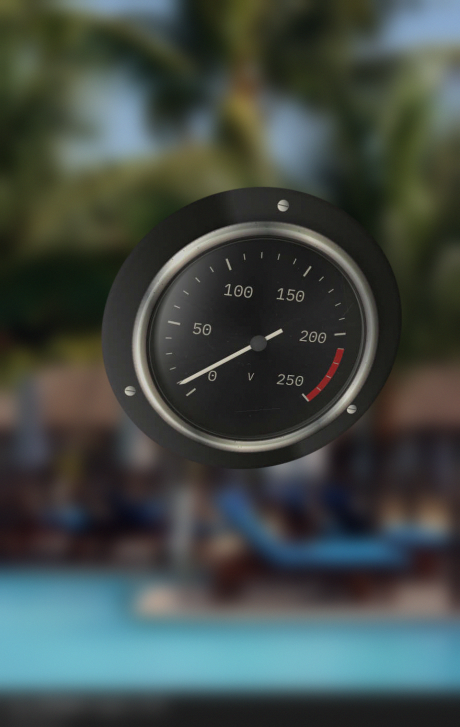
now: 10
